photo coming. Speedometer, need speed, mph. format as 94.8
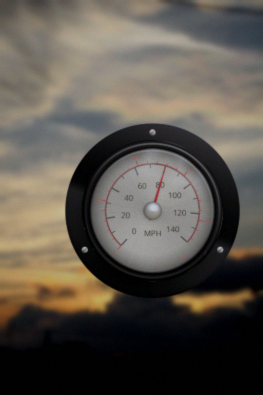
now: 80
